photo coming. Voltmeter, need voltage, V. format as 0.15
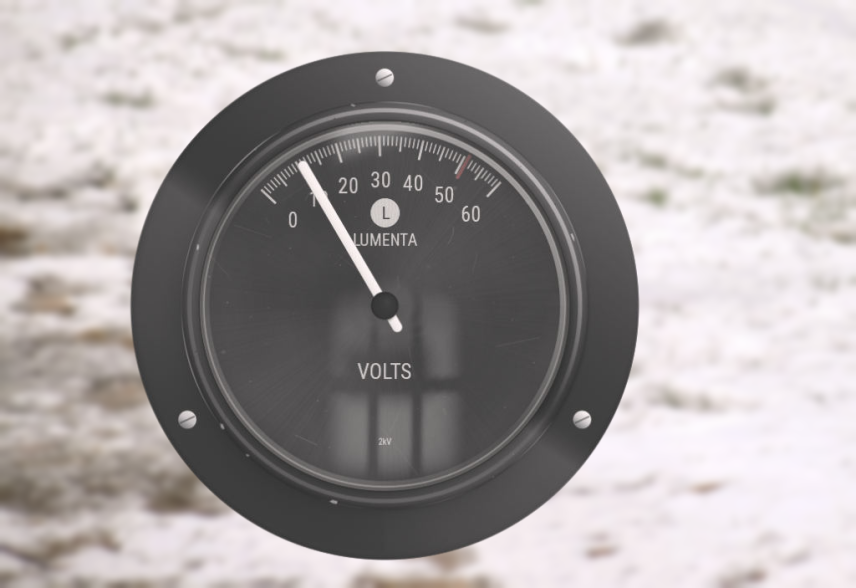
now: 11
